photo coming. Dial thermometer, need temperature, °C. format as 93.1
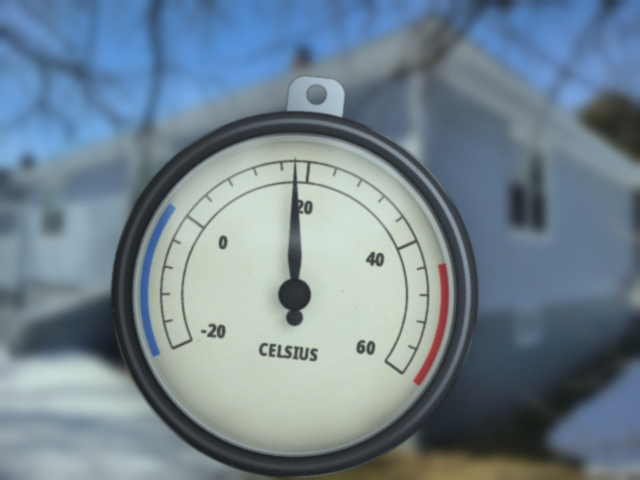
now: 18
